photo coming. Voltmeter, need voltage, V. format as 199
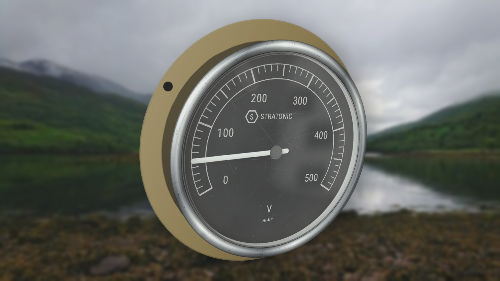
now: 50
